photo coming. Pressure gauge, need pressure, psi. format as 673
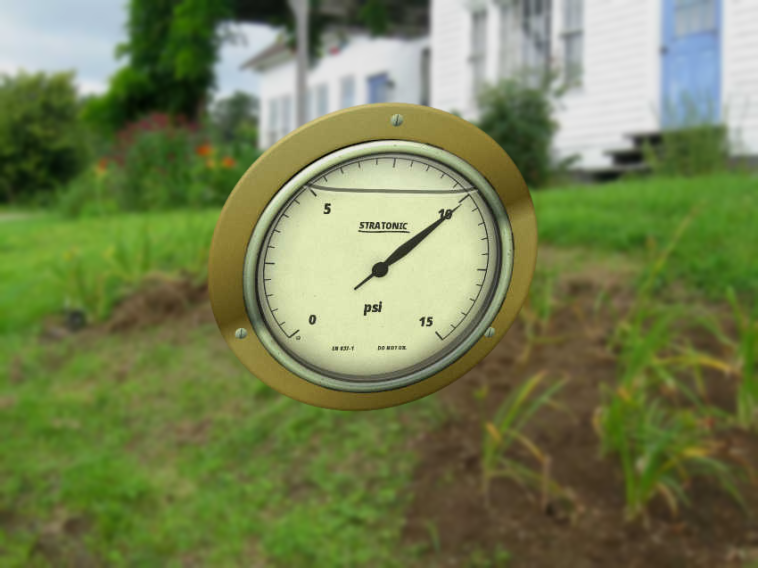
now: 10
